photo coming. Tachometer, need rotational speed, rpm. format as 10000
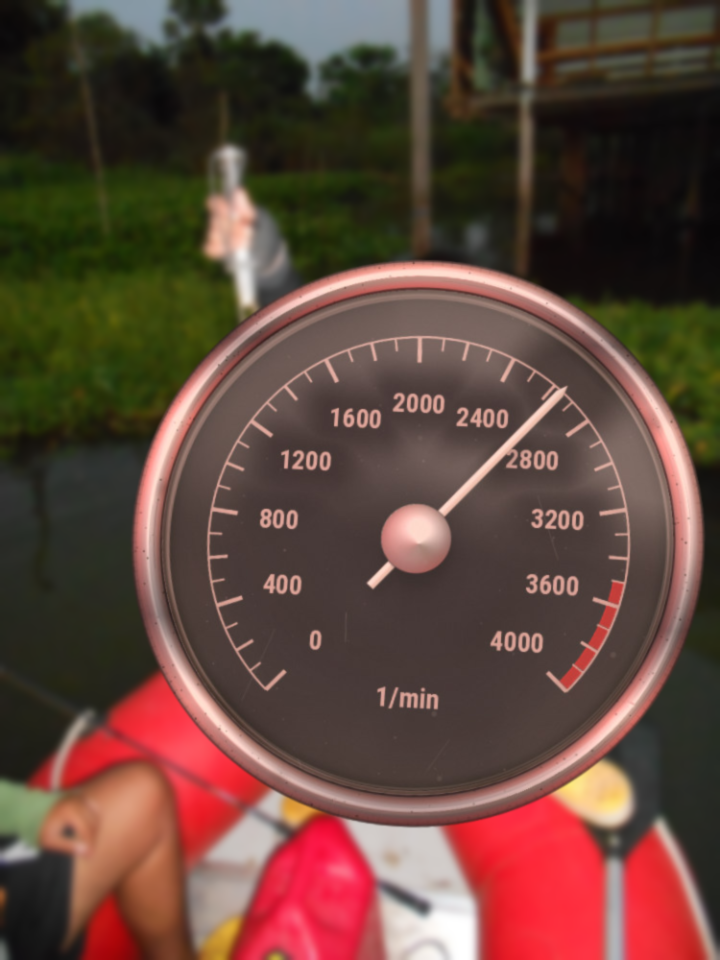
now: 2650
